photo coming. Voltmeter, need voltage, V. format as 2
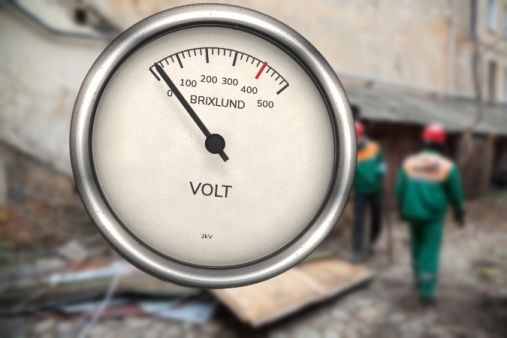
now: 20
